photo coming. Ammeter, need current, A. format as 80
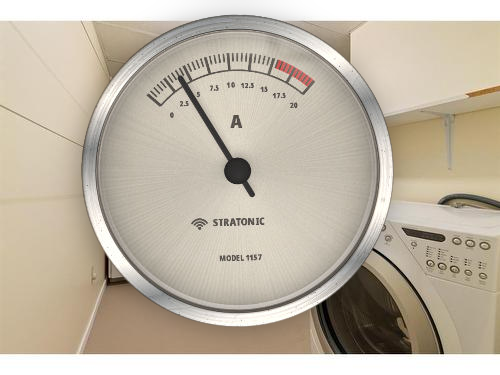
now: 4
